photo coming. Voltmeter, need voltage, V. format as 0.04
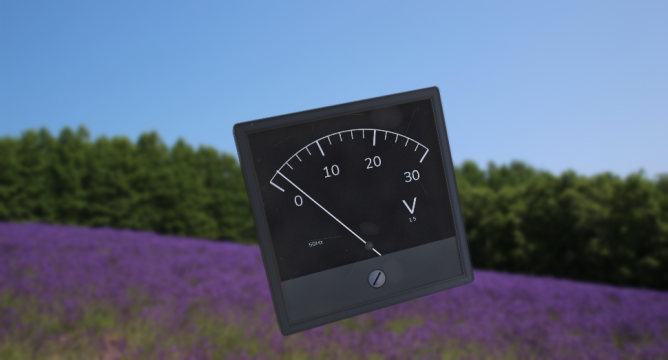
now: 2
